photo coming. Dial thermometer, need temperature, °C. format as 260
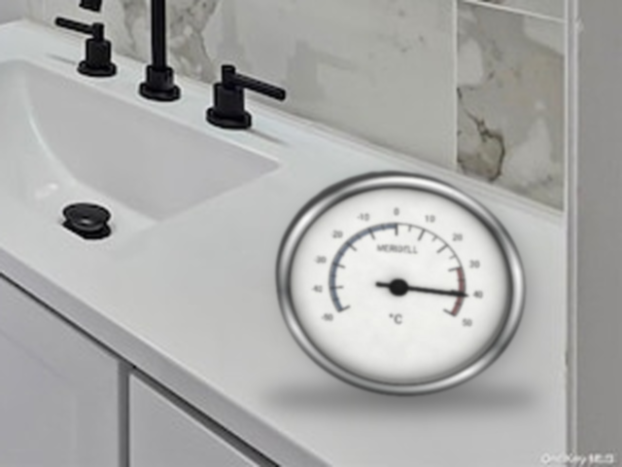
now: 40
